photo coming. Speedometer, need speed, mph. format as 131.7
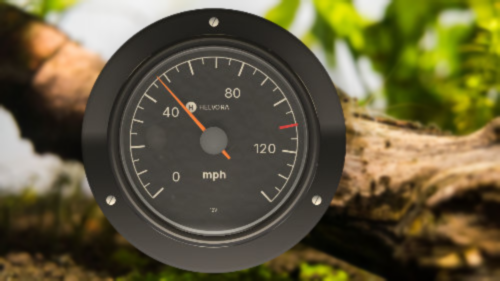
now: 47.5
